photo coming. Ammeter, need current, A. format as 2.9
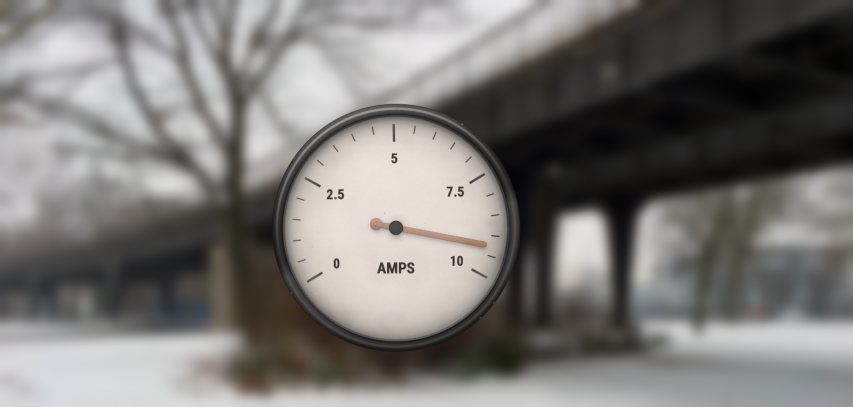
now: 9.25
